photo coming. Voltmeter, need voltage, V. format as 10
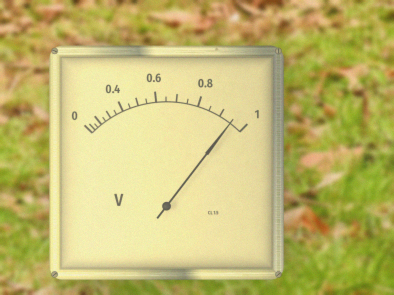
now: 0.95
